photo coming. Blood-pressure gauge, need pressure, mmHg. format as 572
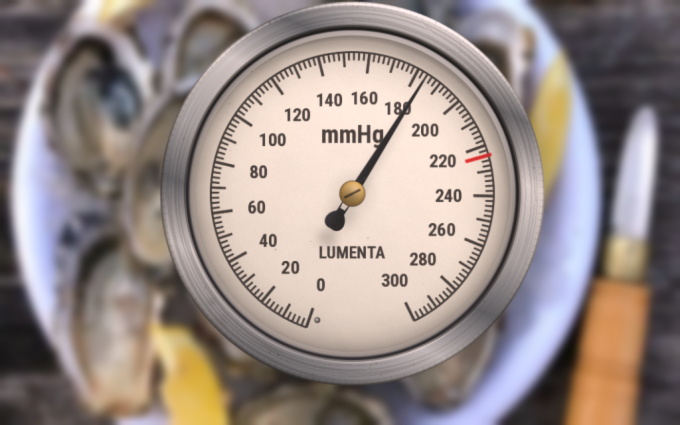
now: 184
